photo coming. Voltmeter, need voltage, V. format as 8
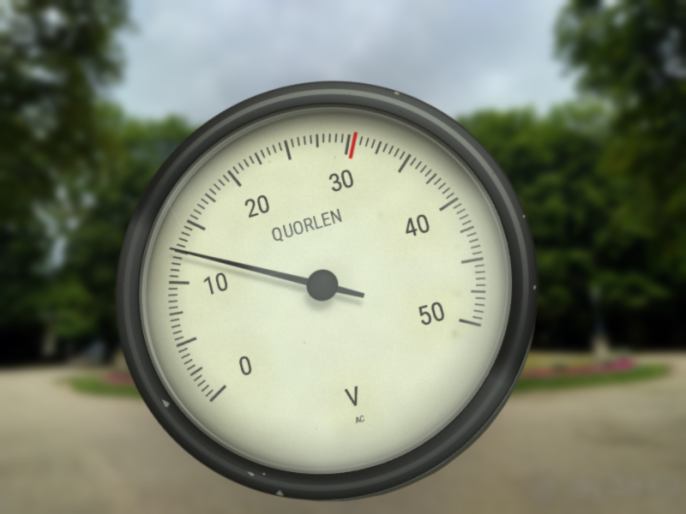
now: 12.5
